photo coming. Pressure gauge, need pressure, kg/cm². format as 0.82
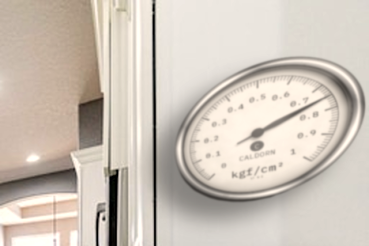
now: 0.75
